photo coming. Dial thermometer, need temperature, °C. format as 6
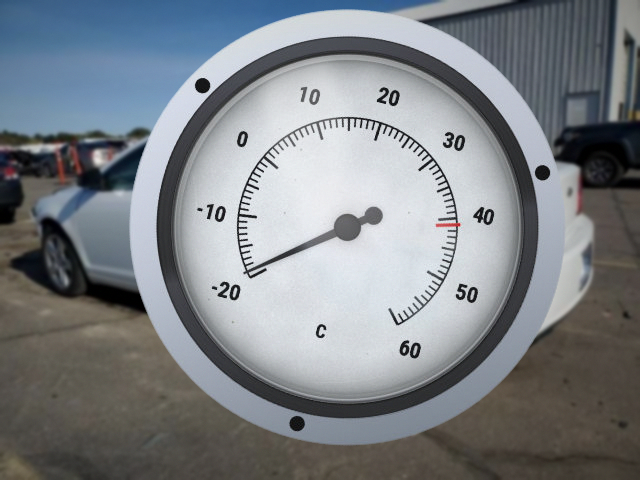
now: -19
